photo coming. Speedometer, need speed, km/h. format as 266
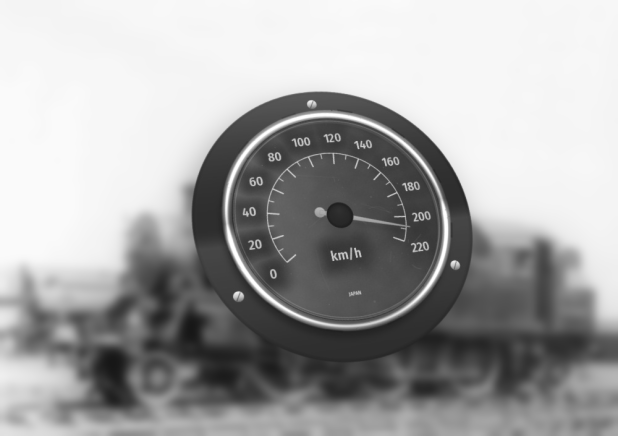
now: 210
